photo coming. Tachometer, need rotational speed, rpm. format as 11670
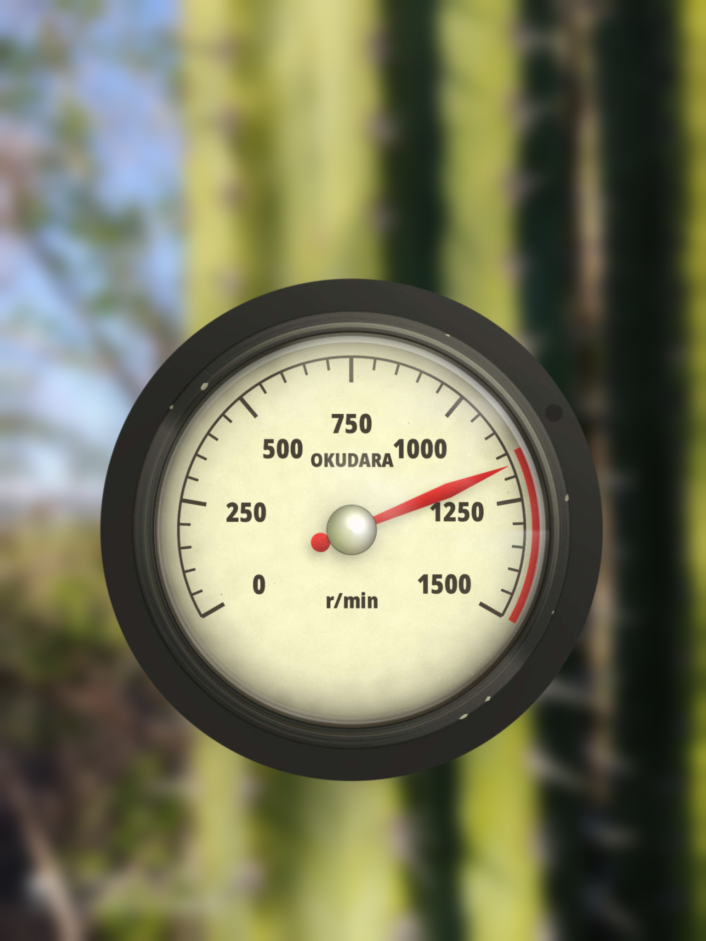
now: 1175
